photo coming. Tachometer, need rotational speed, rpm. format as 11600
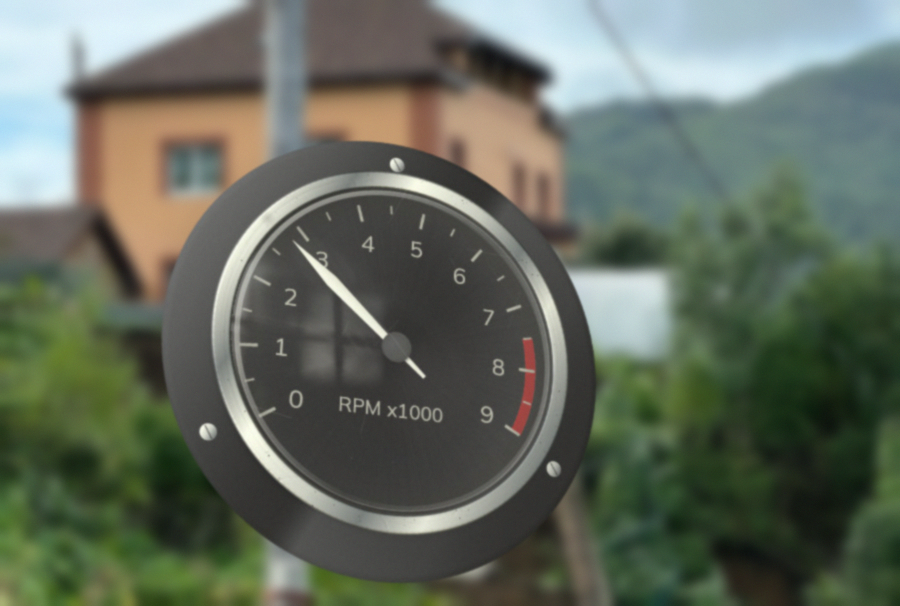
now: 2750
